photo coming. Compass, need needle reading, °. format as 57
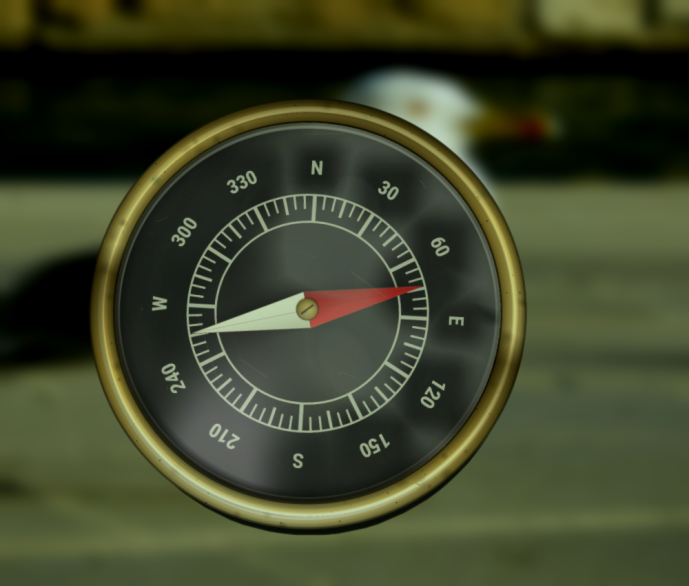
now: 75
